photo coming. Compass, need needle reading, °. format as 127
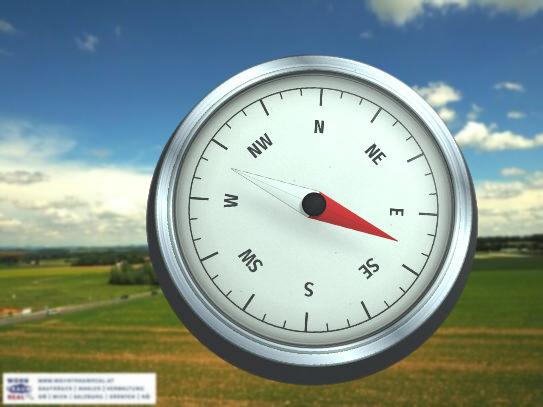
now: 110
